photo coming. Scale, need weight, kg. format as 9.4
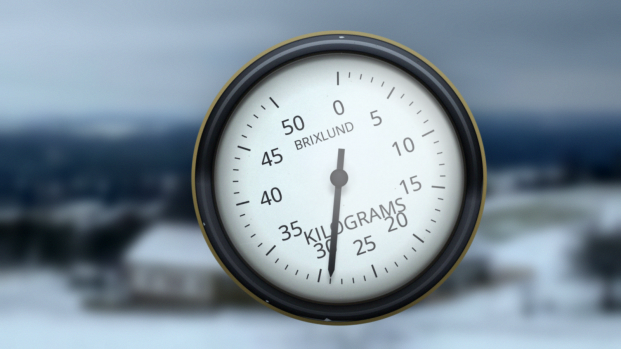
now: 29
